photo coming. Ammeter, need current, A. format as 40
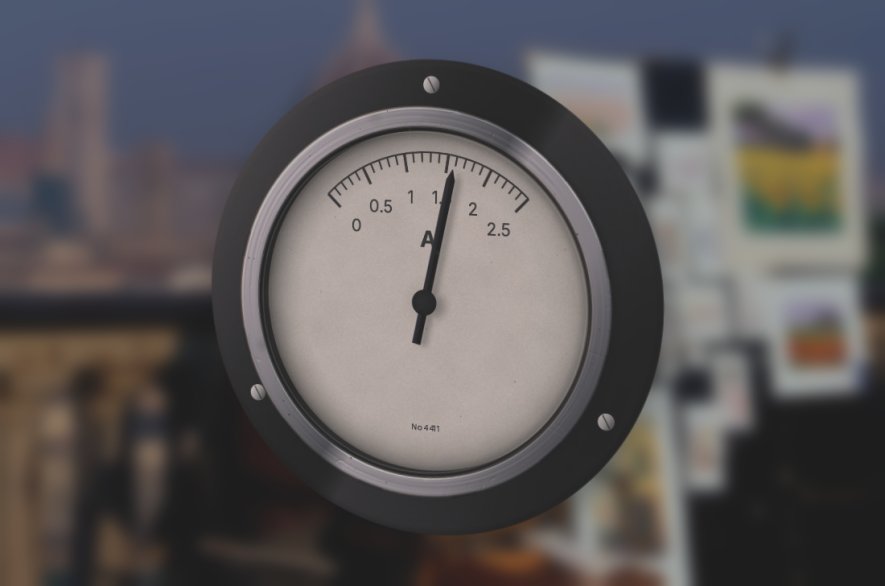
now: 1.6
